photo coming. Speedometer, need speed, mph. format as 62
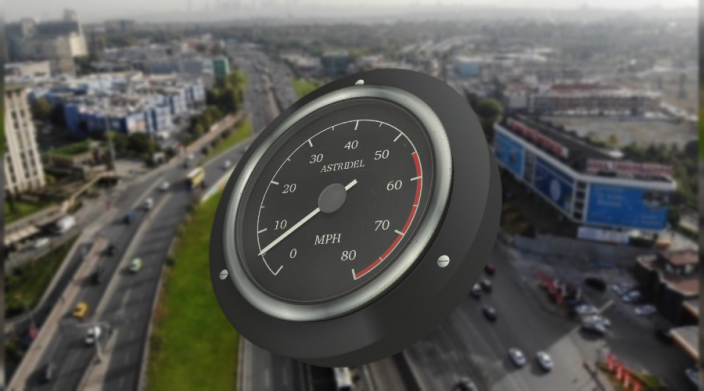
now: 5
